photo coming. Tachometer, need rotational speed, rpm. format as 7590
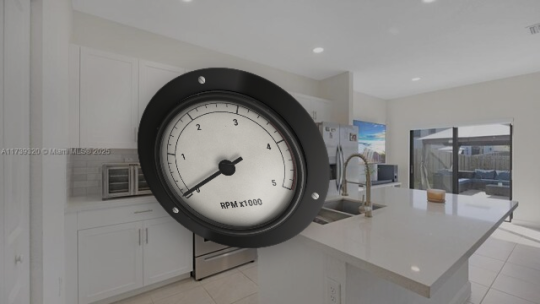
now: 100
